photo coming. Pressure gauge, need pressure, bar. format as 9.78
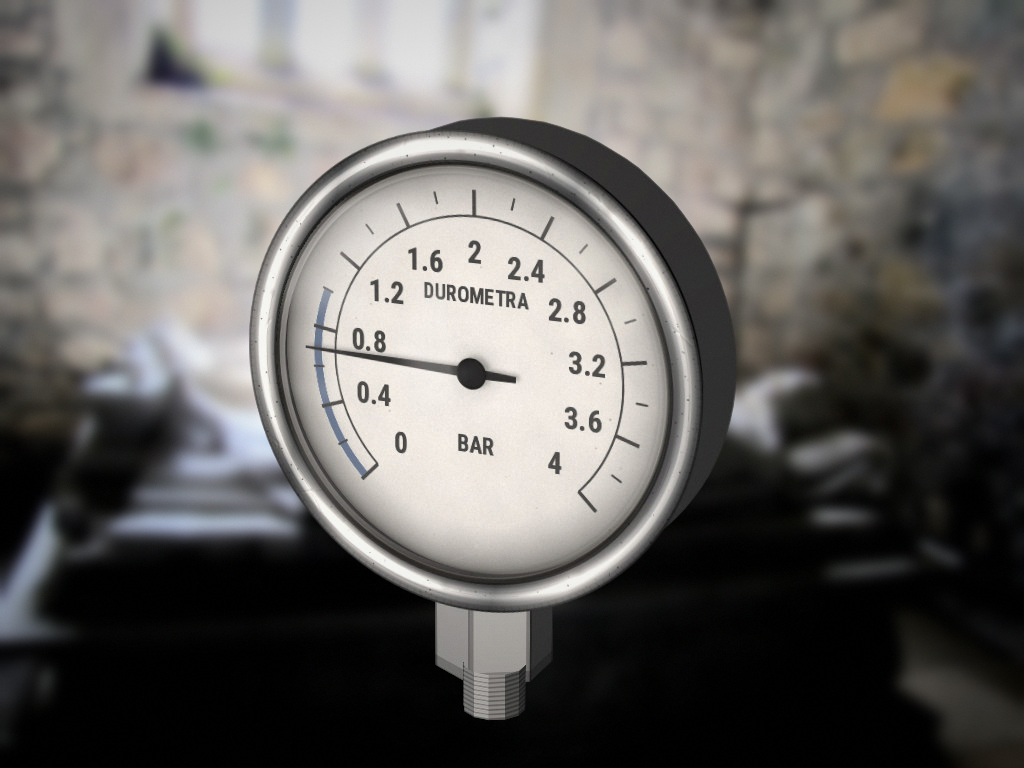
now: 0.7
